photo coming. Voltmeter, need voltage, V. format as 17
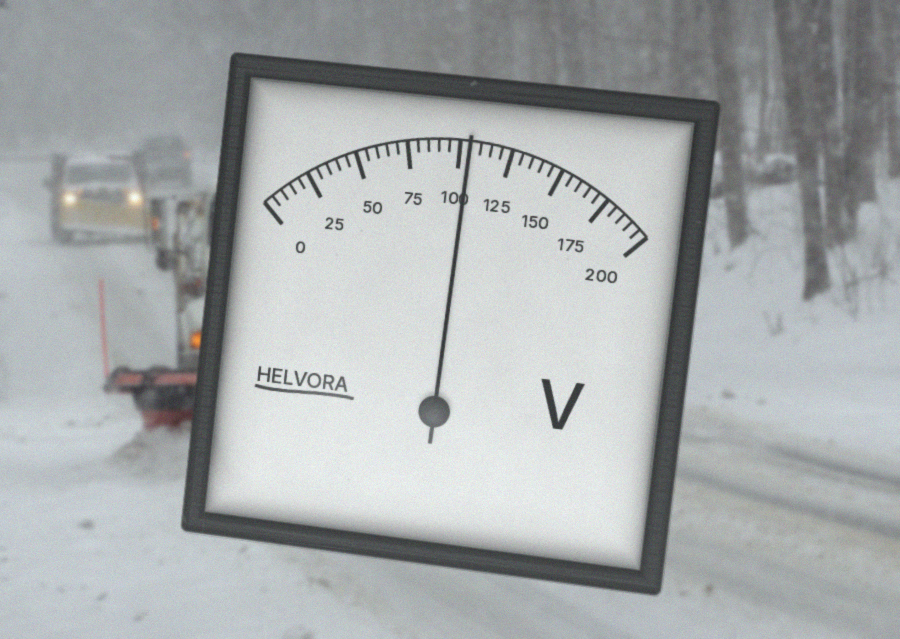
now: 105
